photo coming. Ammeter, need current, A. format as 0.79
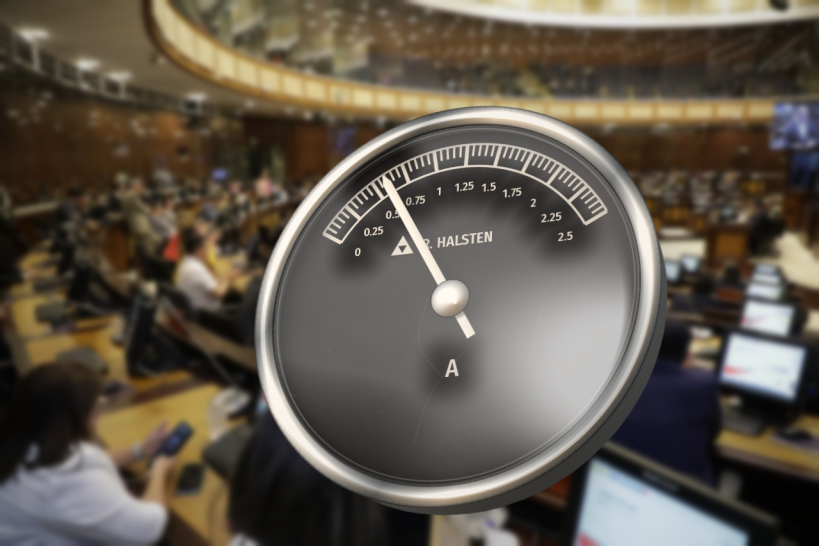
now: 0.6
